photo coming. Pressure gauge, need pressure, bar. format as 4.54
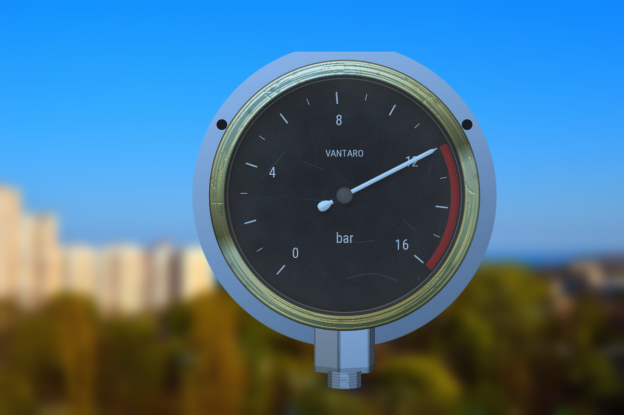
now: 12
